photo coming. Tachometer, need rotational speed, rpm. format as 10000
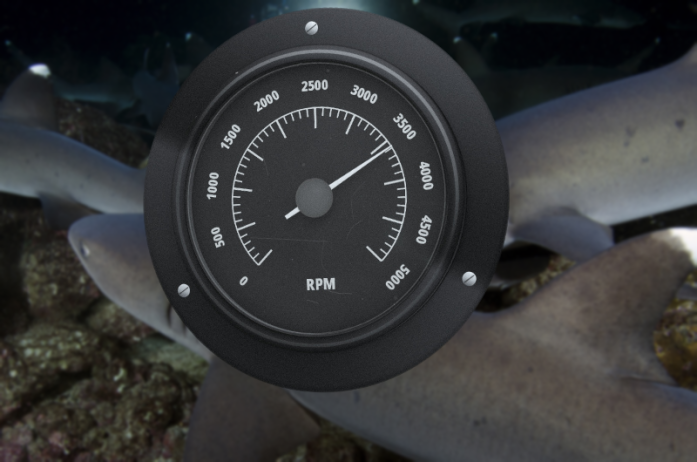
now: 3600
